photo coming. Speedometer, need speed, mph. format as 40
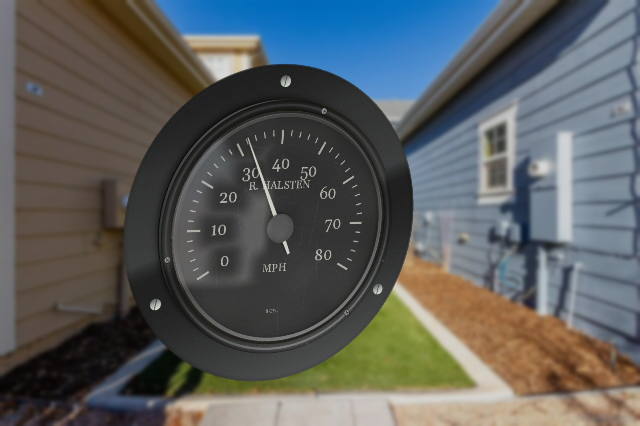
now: 32
